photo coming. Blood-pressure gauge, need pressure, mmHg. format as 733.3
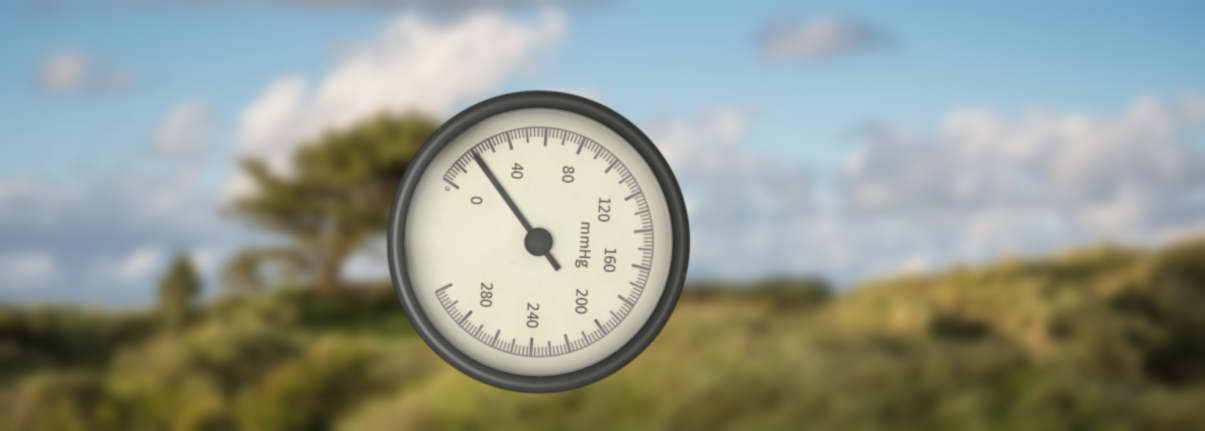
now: 20
